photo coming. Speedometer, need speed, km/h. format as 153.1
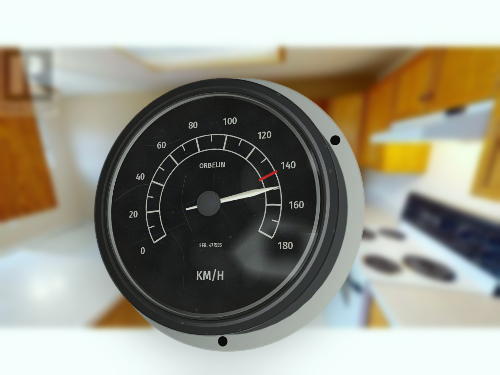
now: 150
